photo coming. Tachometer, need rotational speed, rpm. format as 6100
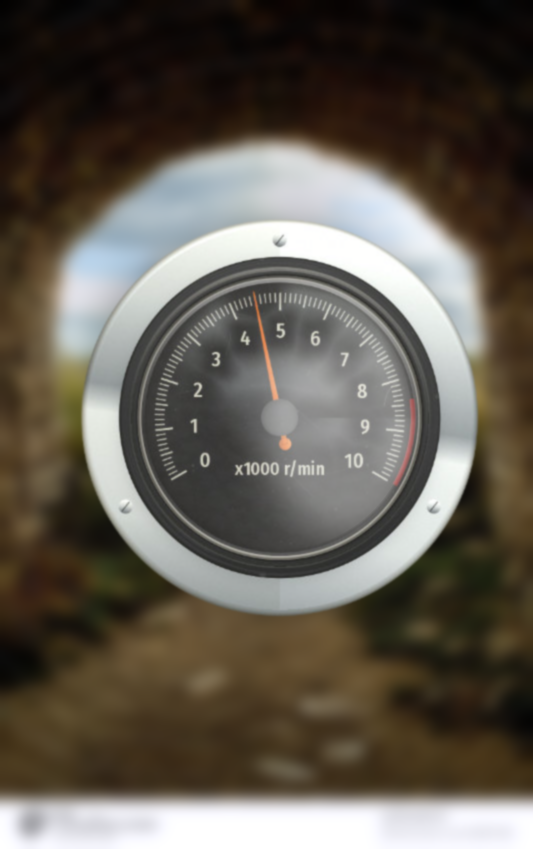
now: 4500
